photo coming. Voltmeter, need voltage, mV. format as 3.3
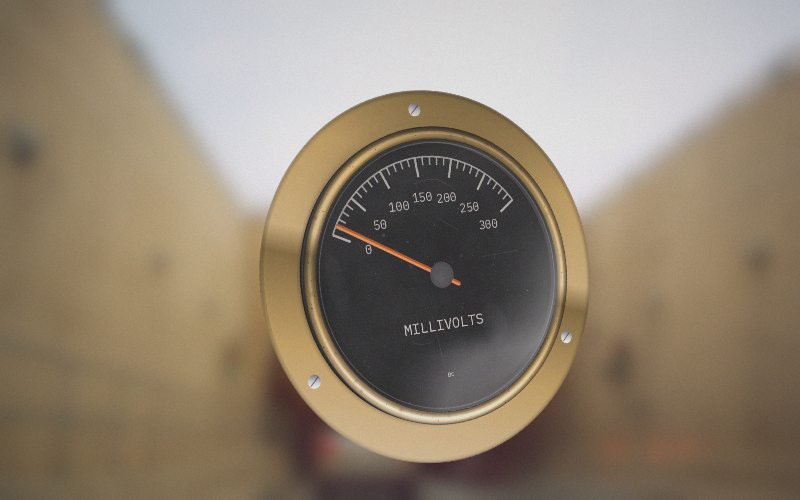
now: 10
